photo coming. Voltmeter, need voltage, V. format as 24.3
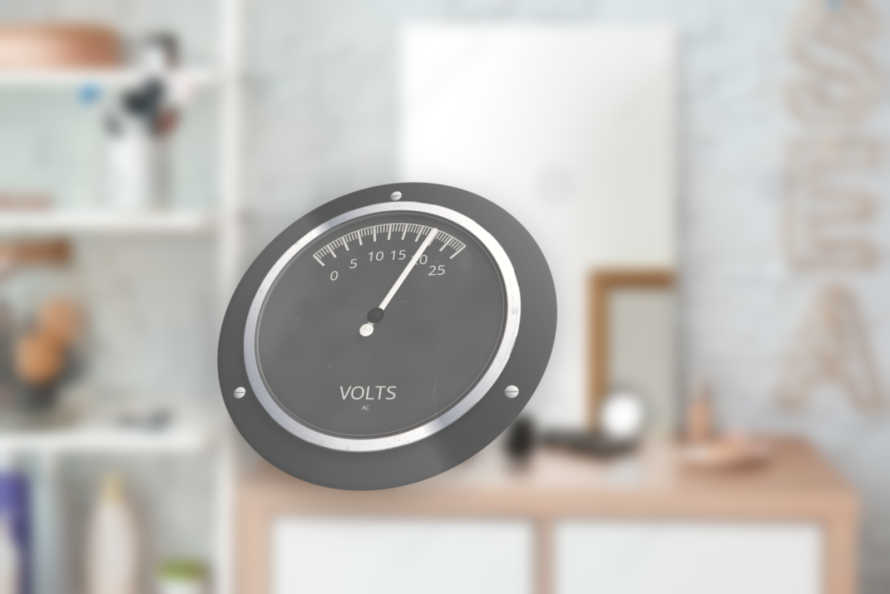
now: 20
